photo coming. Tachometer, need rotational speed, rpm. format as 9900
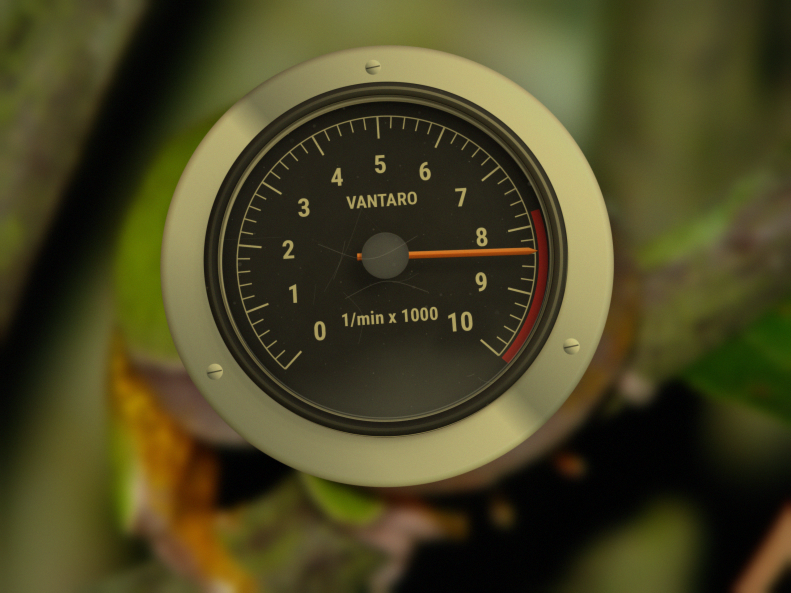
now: 8400
